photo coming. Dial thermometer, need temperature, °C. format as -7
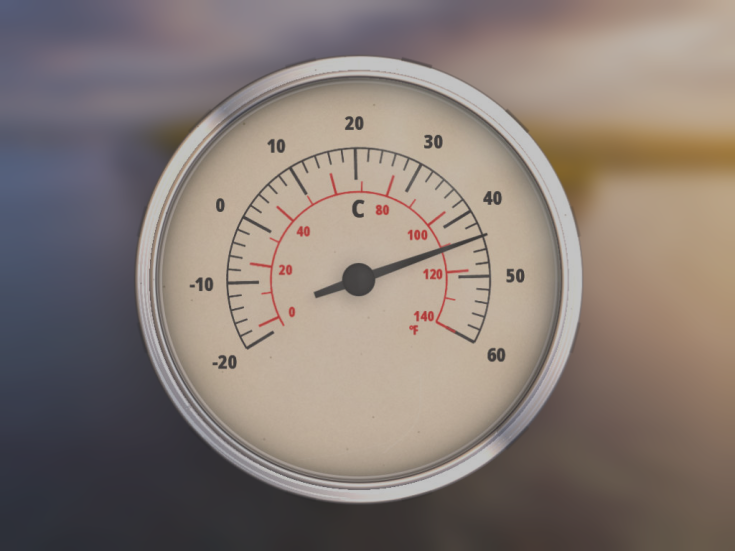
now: 44
